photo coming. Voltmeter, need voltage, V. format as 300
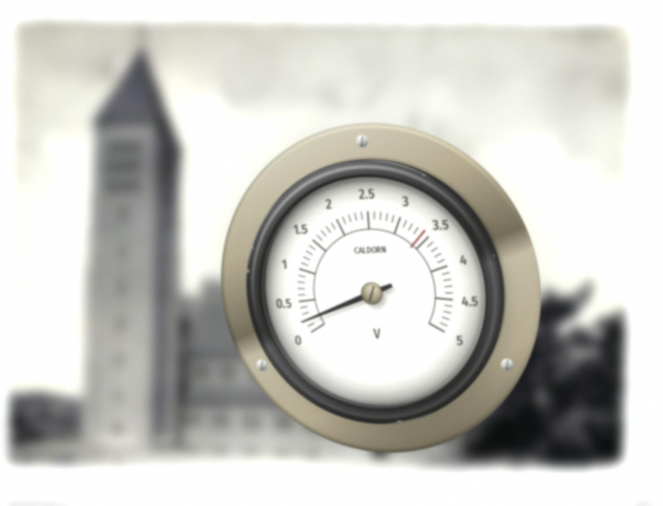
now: 0.2
